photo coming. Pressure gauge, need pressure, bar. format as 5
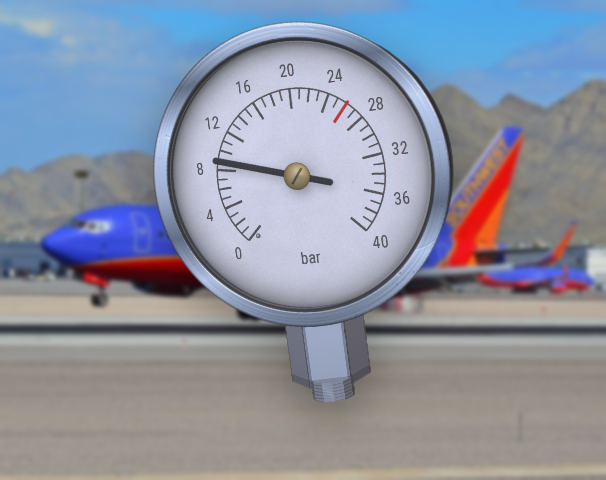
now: 9
